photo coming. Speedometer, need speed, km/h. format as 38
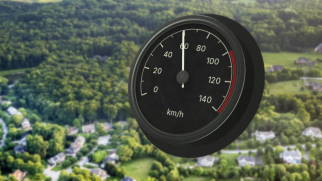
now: 60
